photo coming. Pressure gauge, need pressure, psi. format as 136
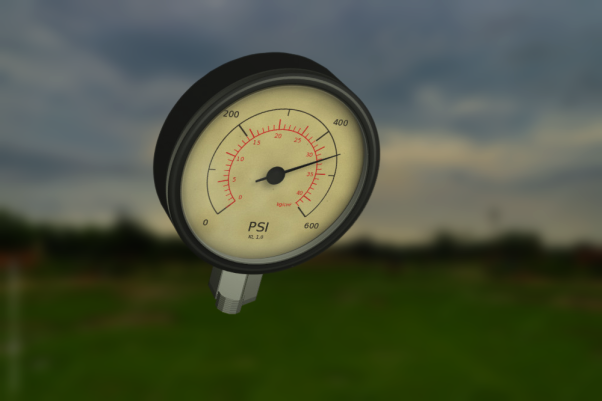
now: 450
